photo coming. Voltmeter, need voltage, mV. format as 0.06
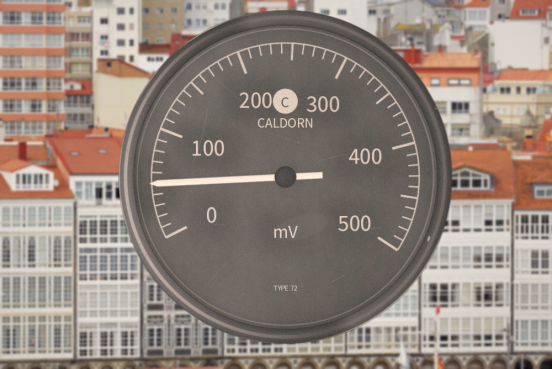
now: 50
